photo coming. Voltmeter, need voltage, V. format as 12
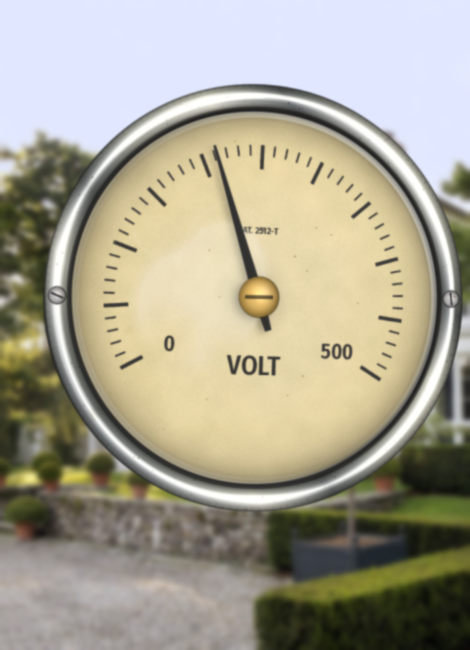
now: 210
